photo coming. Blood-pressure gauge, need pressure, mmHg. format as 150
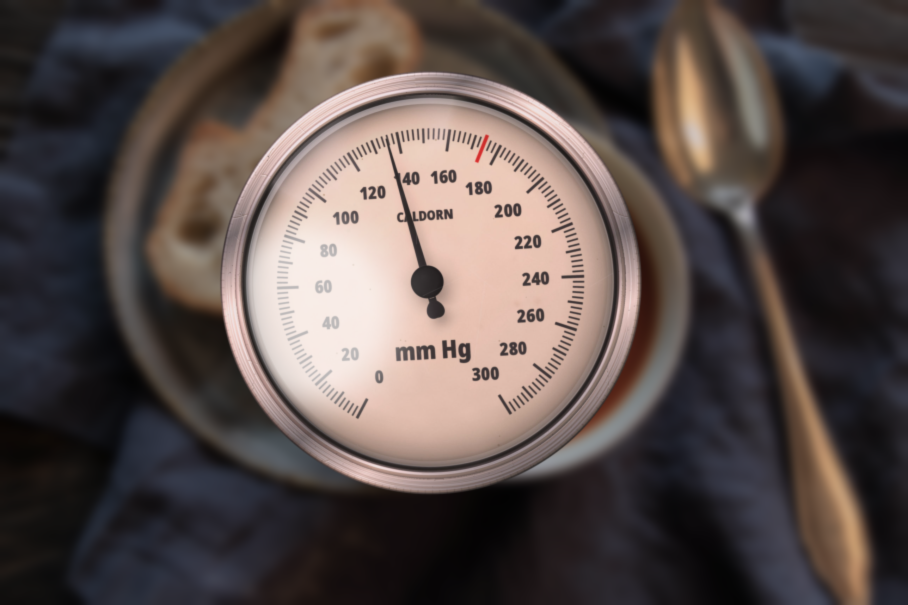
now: 136
